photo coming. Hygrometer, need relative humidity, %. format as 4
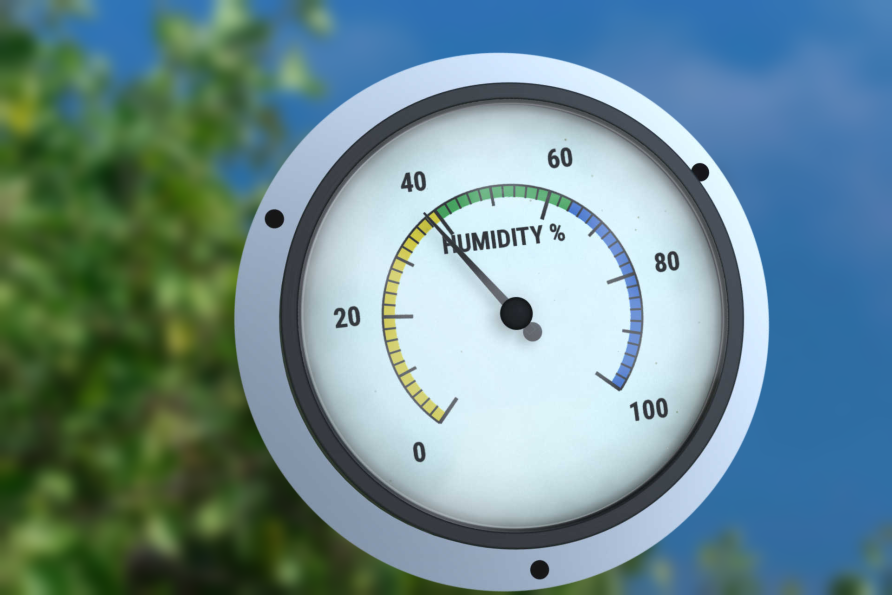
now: 38
